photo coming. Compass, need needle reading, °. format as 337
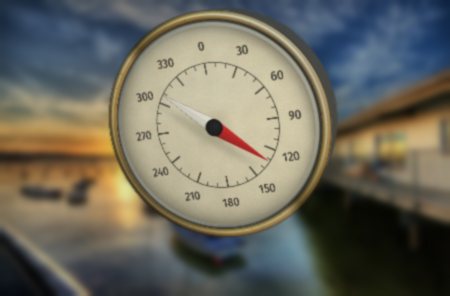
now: 130
